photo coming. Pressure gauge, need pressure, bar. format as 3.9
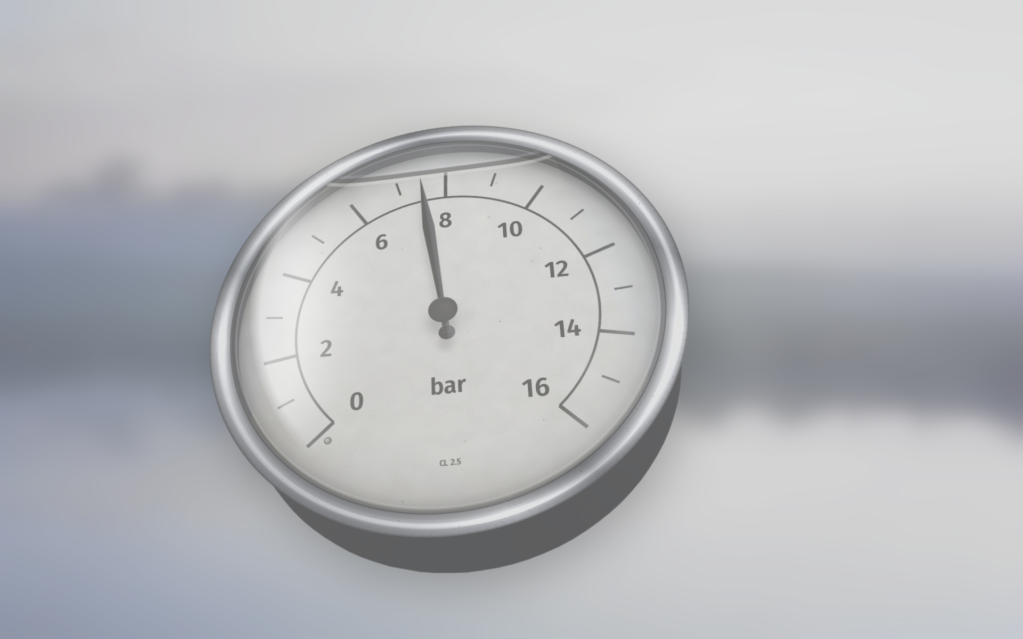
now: 7.5
